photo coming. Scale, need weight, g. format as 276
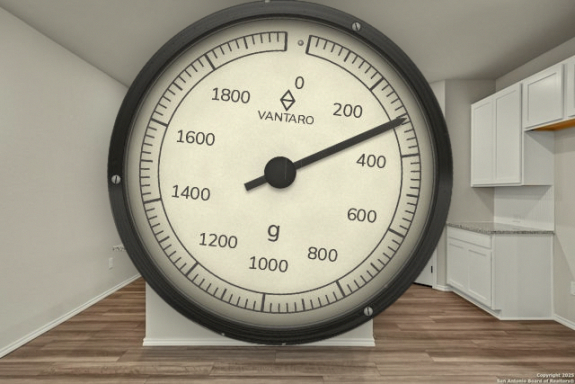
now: 310
